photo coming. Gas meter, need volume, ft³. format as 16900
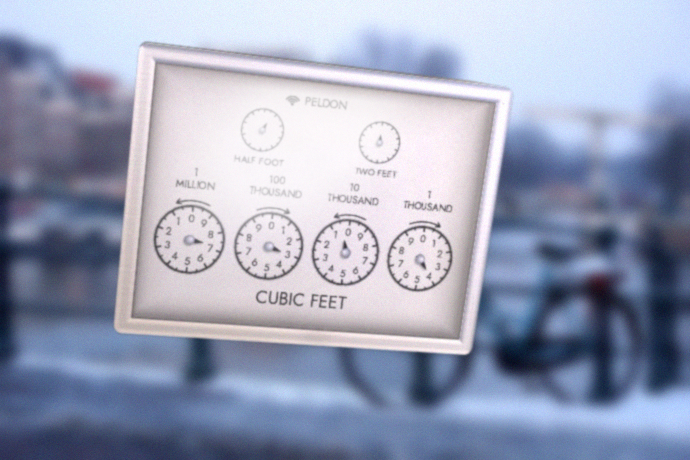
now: 730400
